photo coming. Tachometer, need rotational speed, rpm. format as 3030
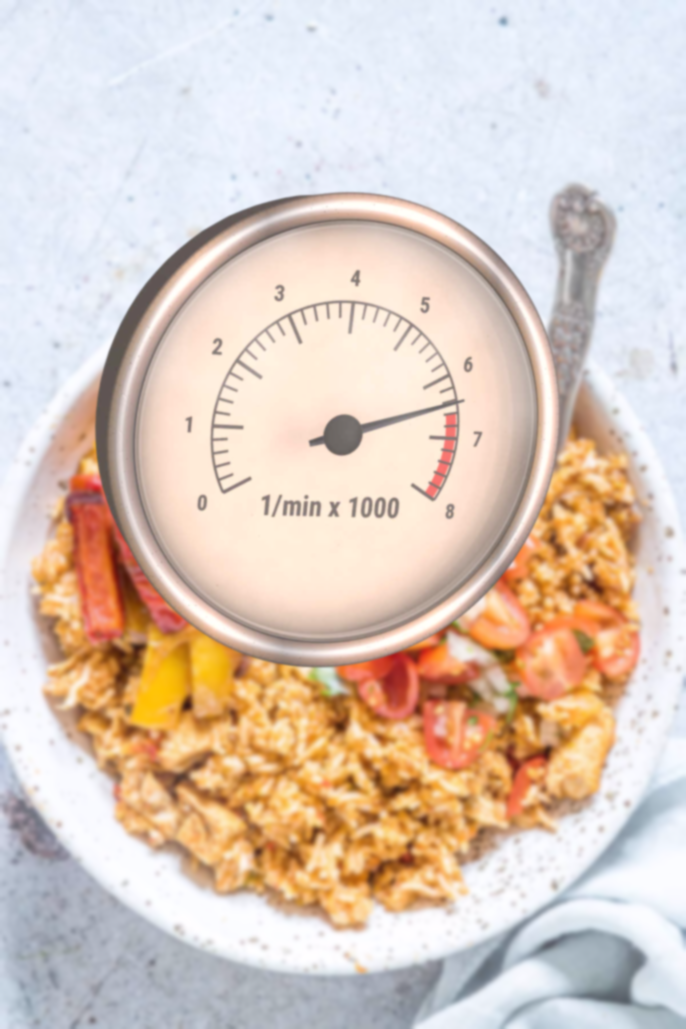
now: 6400
